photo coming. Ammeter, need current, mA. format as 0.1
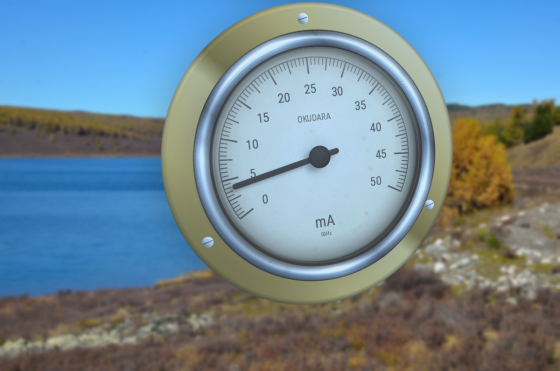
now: 4
